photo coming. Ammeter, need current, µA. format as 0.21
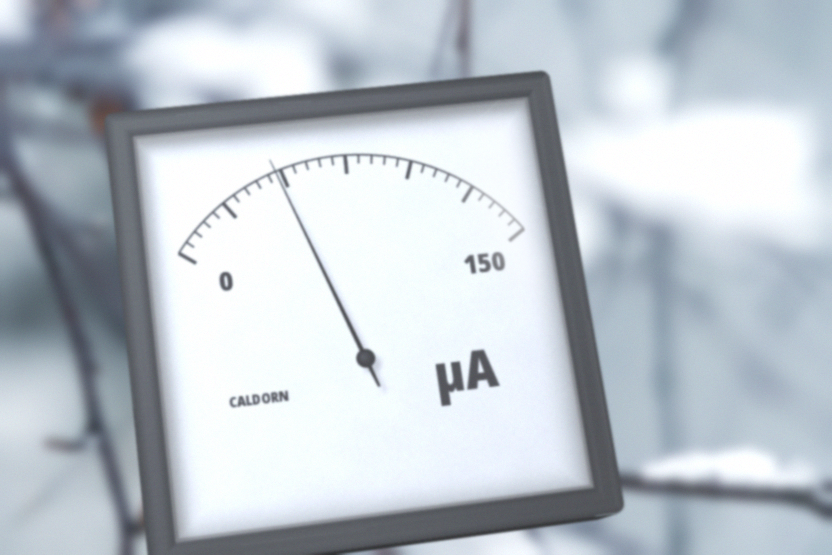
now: 47.5
